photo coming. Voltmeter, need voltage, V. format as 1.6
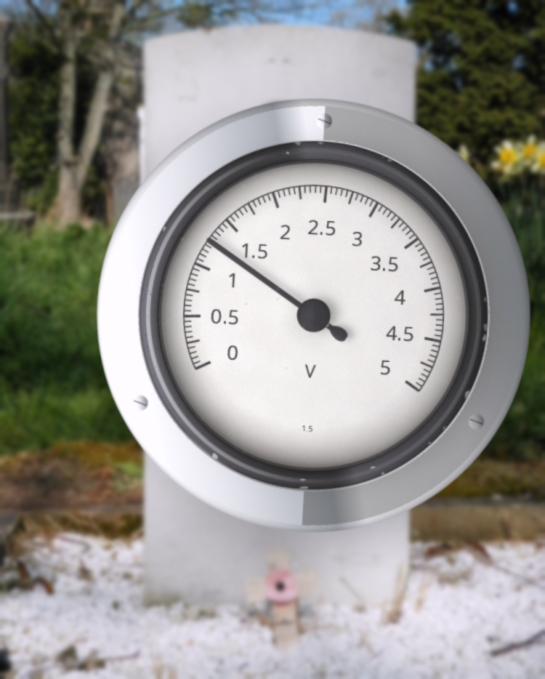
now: 1.25
